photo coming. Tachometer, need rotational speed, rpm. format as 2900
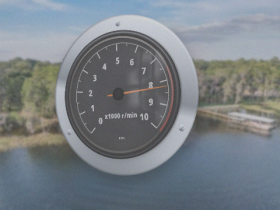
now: 8250
